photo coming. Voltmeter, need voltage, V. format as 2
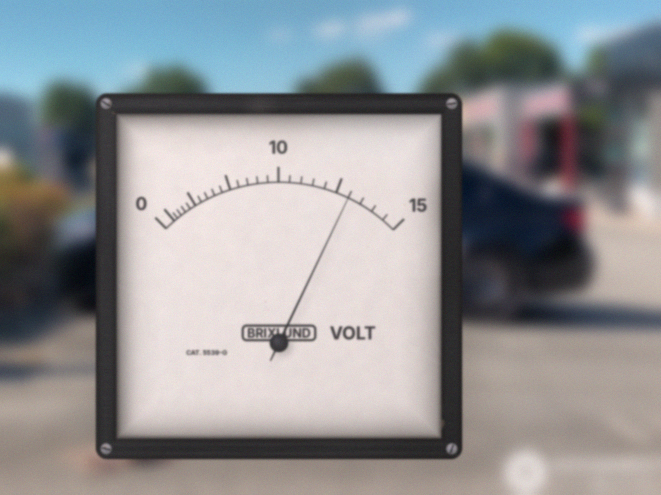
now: 13
